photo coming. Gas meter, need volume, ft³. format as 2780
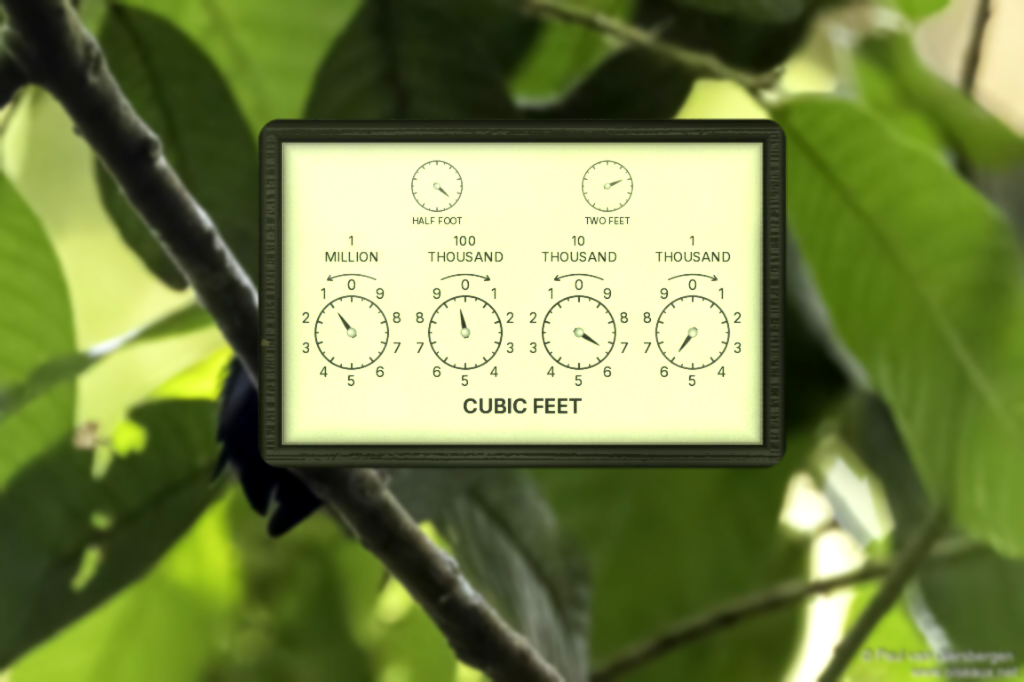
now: 96600
